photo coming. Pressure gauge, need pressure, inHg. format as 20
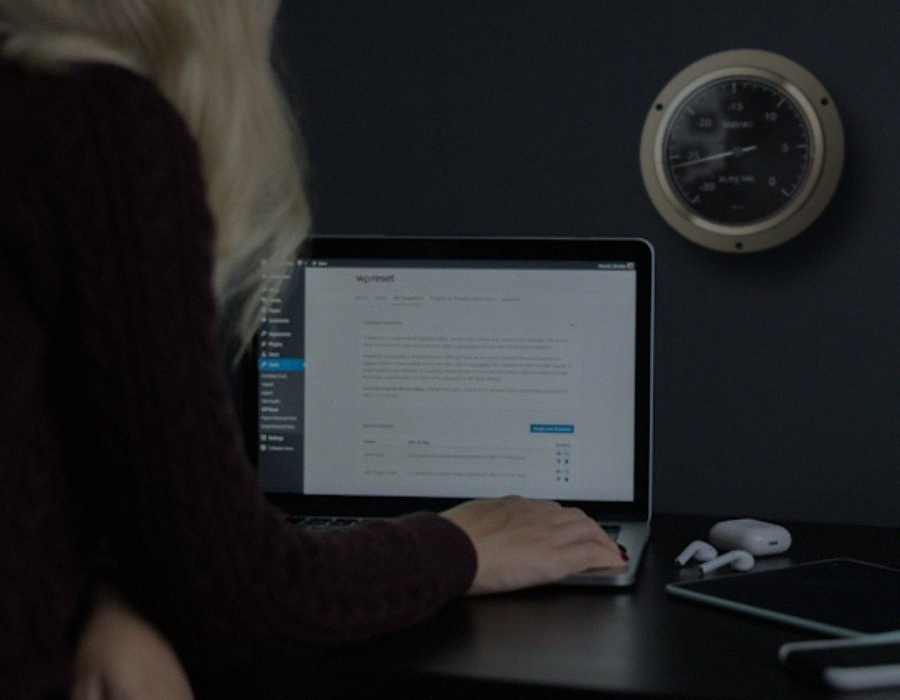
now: -26
